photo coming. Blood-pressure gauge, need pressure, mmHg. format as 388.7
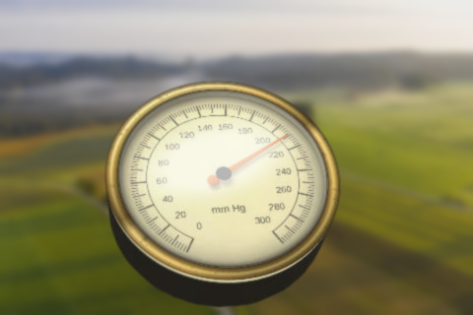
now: 210
